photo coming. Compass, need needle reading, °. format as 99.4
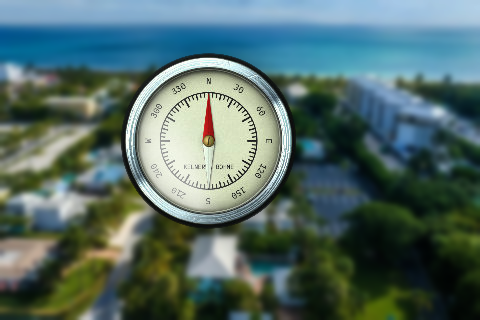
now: 0
